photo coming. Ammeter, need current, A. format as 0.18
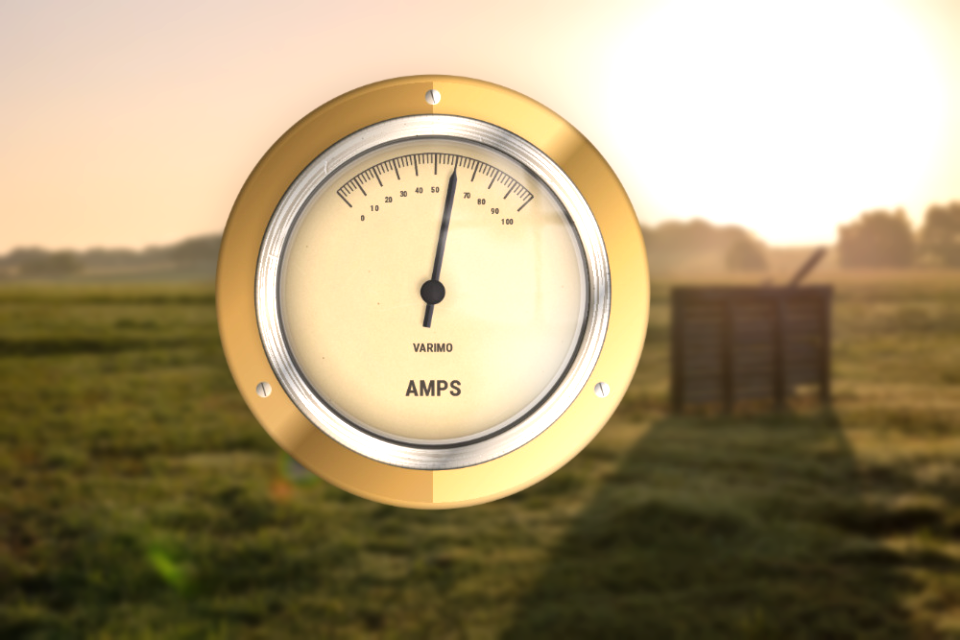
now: 60
